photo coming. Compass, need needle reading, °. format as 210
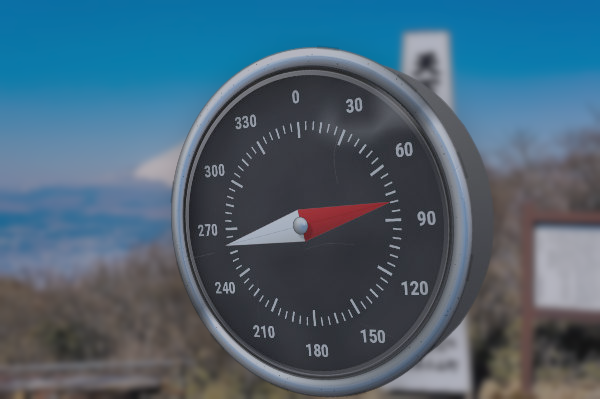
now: 80
